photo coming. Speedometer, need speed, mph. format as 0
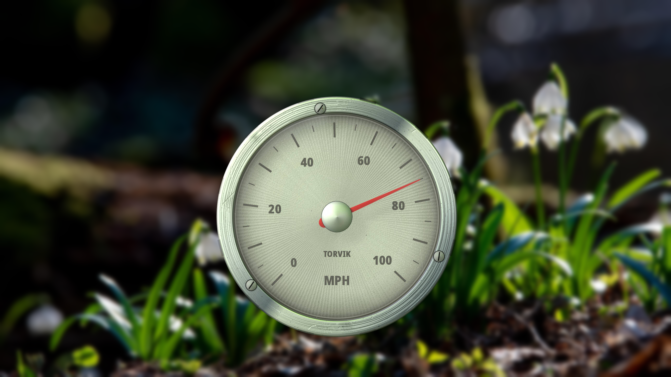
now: 75
